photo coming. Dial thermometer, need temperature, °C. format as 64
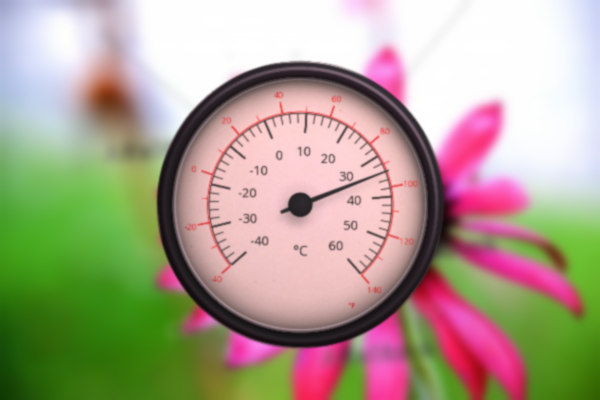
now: 34
